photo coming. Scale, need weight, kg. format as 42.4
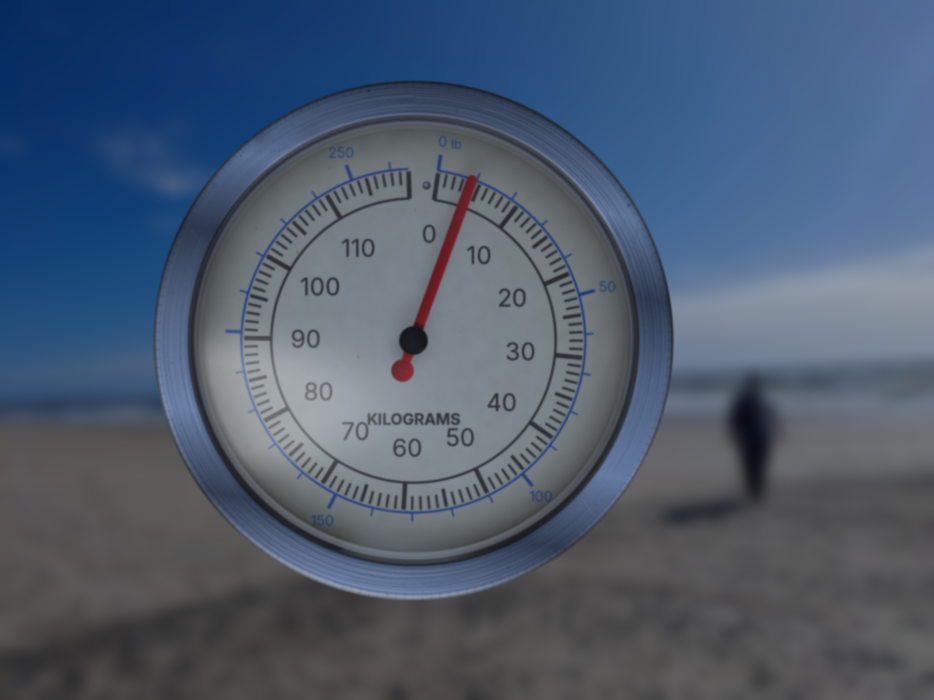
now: 4
